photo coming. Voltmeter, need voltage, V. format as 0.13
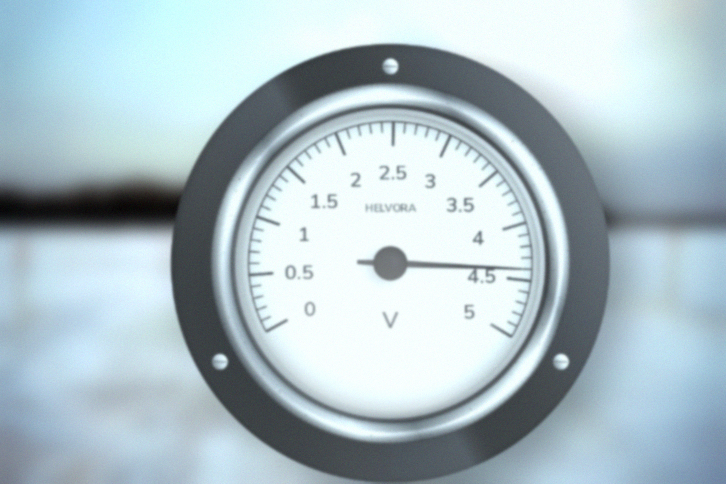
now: 4.4
